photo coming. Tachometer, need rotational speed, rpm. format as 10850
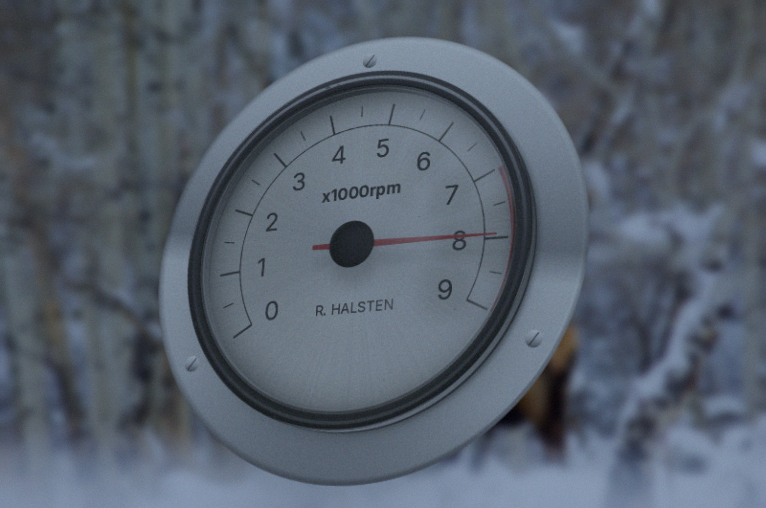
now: 8000
